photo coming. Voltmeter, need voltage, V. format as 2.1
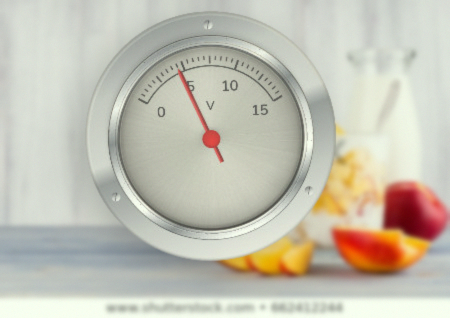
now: 4.5
